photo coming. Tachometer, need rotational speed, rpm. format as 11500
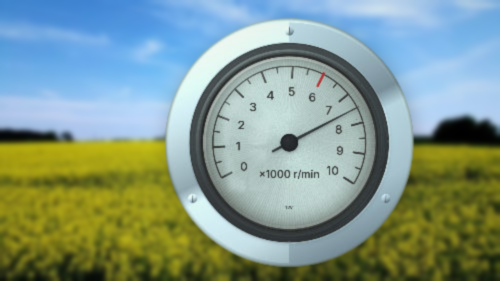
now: 7500
